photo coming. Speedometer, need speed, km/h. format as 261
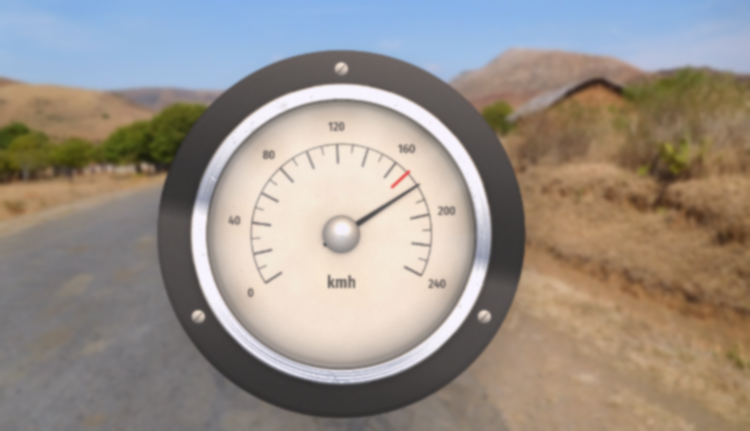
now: 180
